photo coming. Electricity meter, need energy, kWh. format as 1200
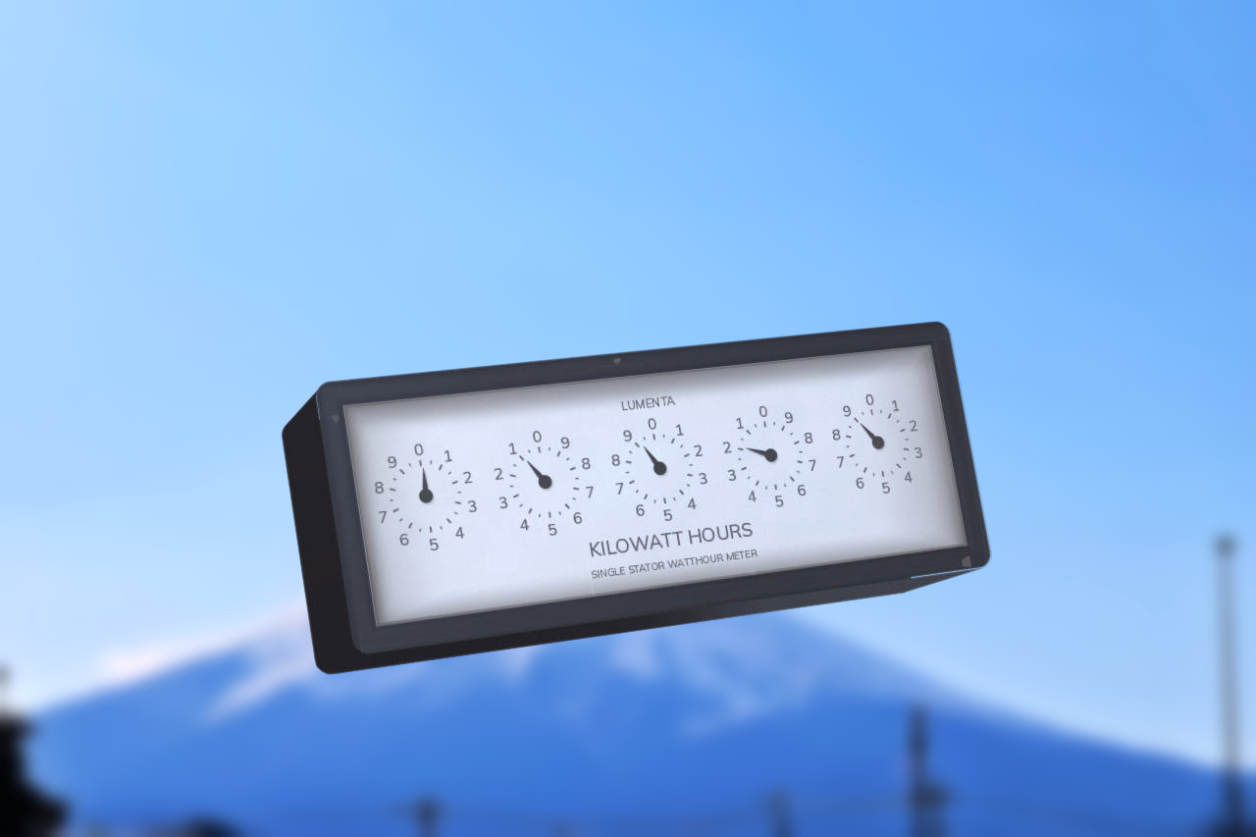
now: 919
